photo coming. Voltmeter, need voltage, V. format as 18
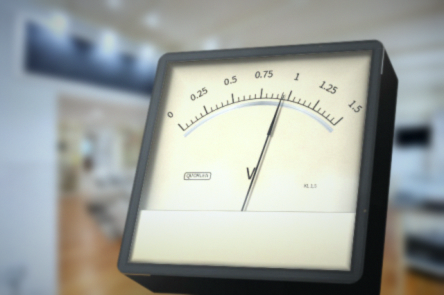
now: 0.95
